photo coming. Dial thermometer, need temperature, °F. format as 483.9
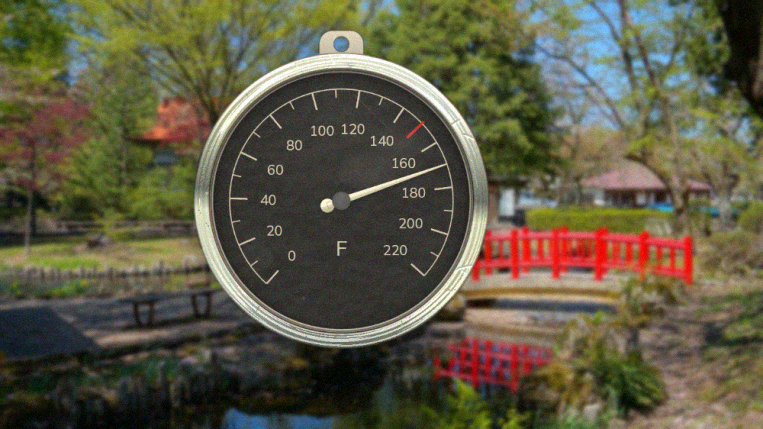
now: 170
